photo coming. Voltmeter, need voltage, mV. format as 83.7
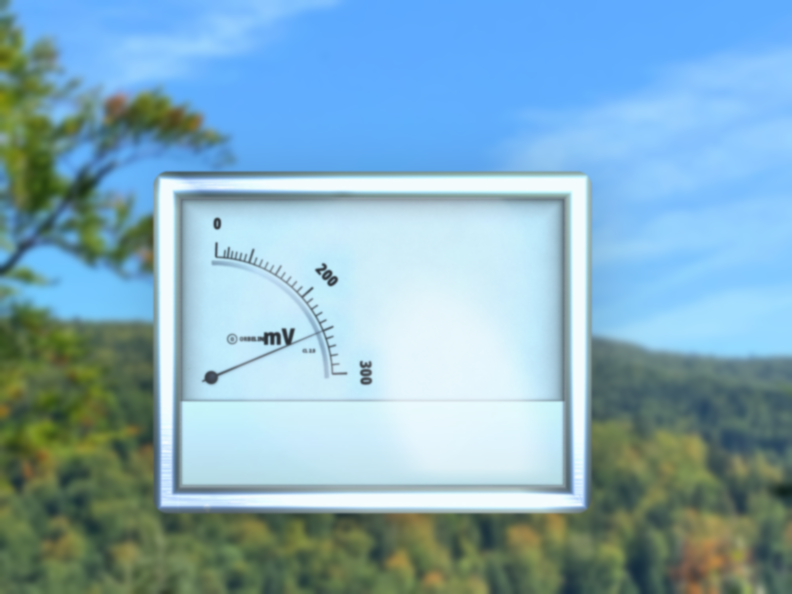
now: 250
